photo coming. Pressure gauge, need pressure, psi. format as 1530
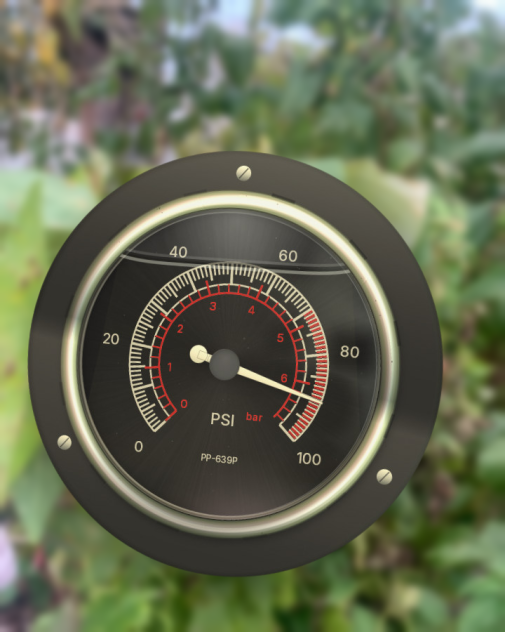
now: 90
